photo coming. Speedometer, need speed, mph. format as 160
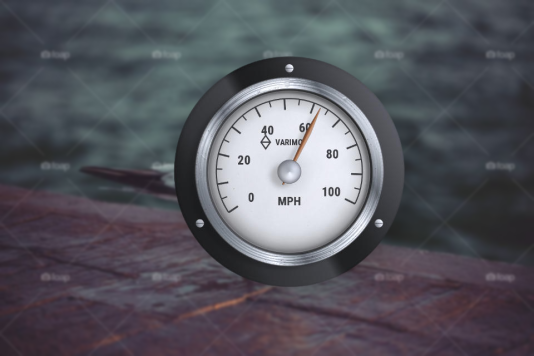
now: 62.5
